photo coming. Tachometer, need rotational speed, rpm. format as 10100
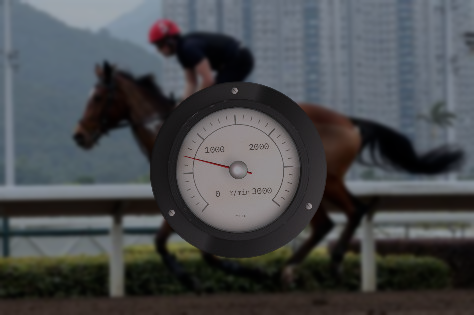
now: 700
